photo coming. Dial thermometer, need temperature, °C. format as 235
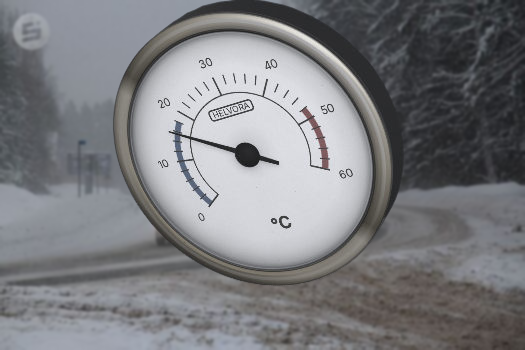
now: 16
